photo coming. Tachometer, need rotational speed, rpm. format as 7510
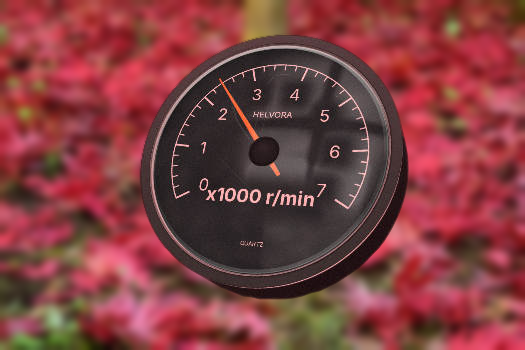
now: 2400
